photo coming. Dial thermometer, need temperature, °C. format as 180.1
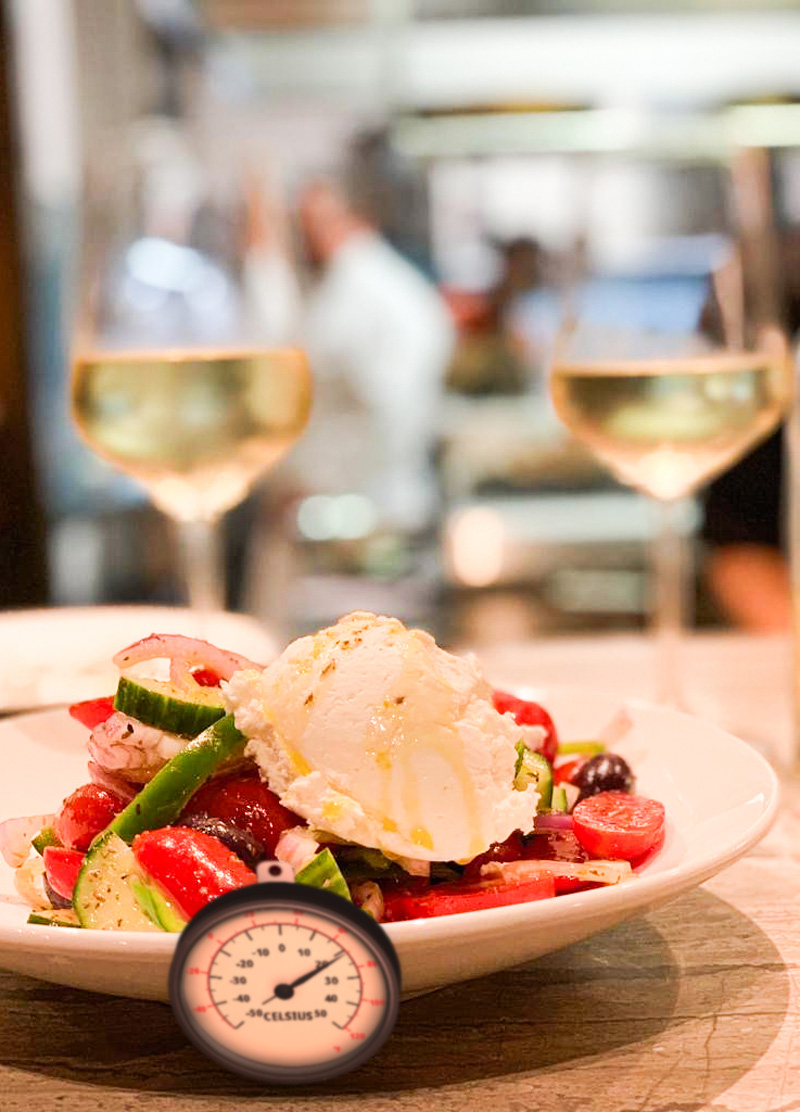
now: 20
